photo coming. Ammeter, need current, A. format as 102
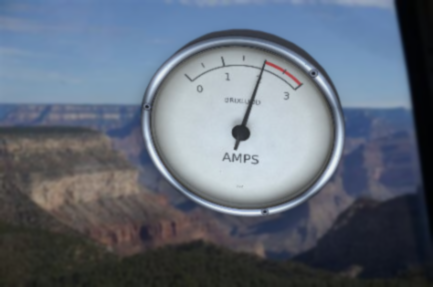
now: 2
